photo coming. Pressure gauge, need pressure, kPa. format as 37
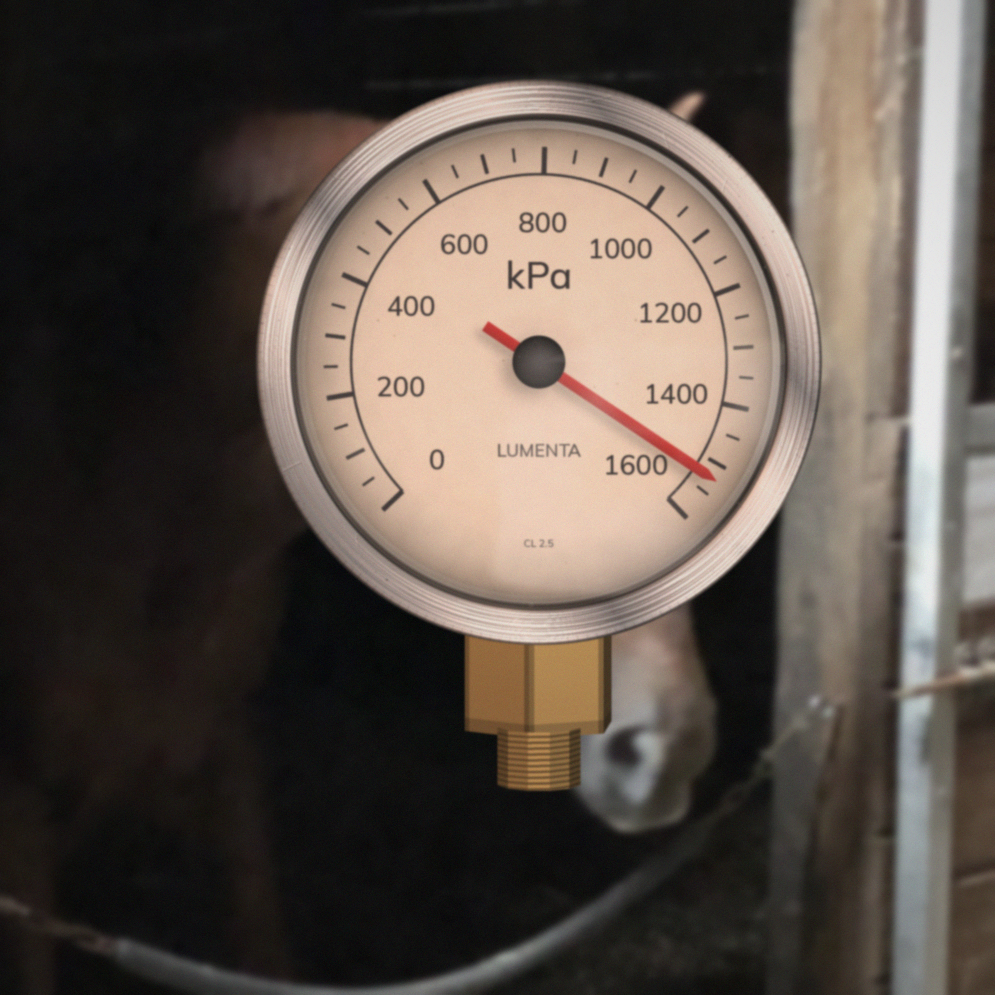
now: 1525
